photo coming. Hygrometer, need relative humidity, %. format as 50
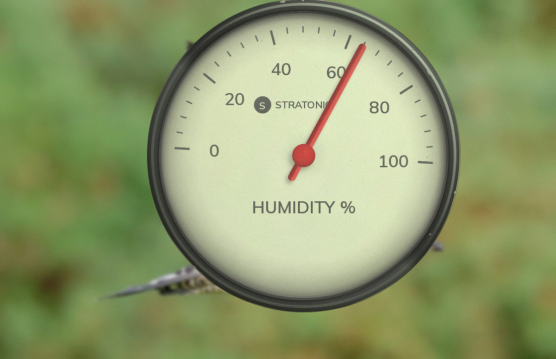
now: 64
